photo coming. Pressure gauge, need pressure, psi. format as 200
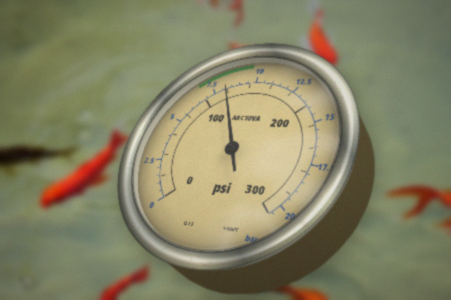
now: 120
